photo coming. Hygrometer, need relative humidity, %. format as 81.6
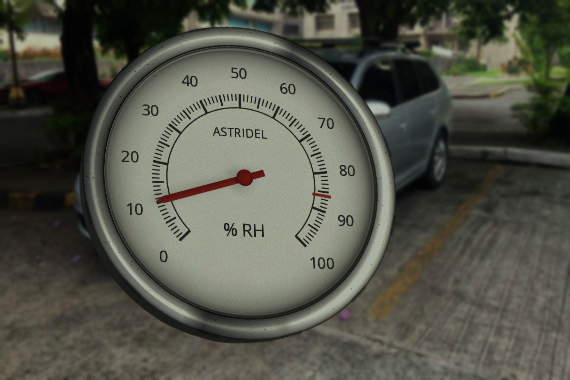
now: 10
